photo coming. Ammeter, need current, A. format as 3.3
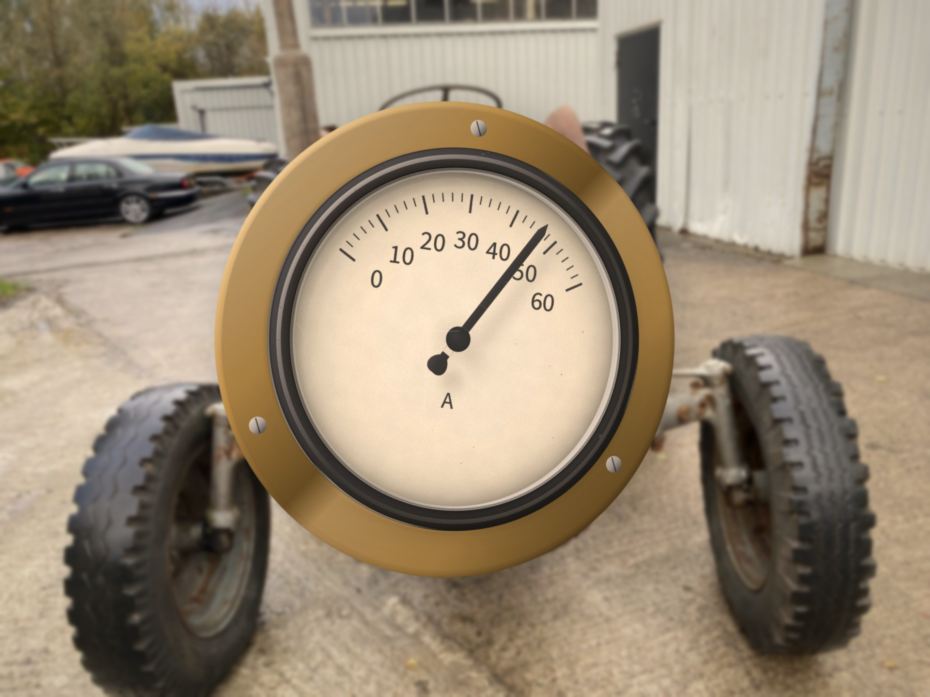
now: 46
